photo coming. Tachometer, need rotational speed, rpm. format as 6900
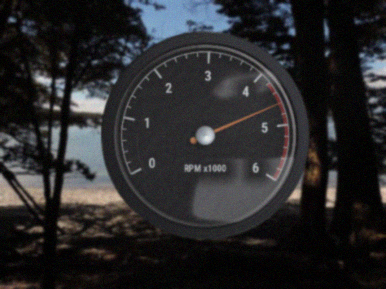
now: 4600
